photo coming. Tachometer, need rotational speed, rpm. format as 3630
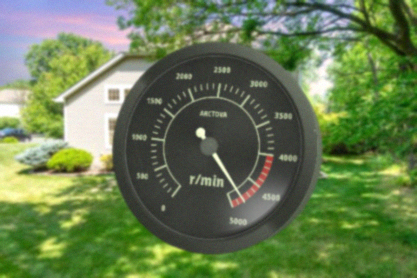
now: 4800
